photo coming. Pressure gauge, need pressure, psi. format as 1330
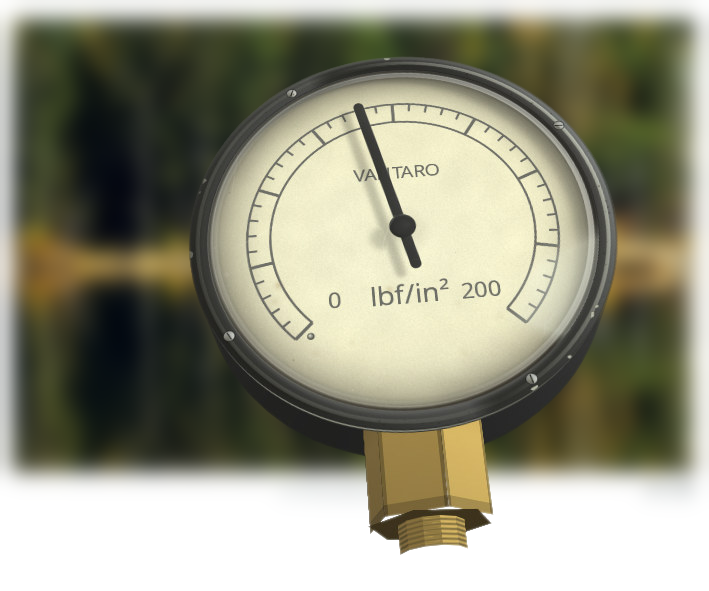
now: 90
